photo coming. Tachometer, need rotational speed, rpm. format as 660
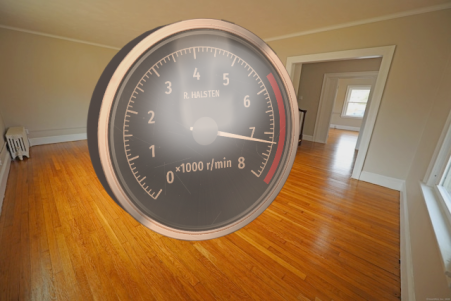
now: 7200
